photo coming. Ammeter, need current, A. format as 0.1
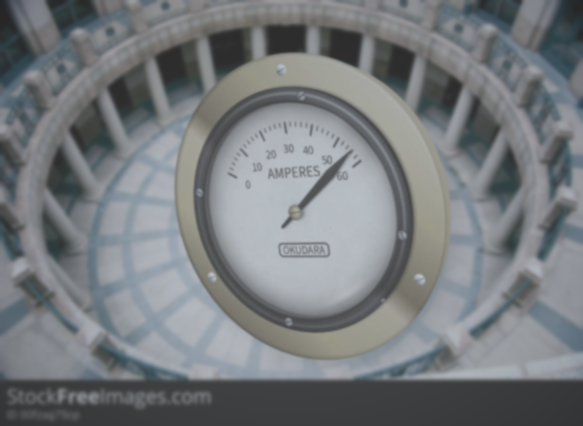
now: 56
